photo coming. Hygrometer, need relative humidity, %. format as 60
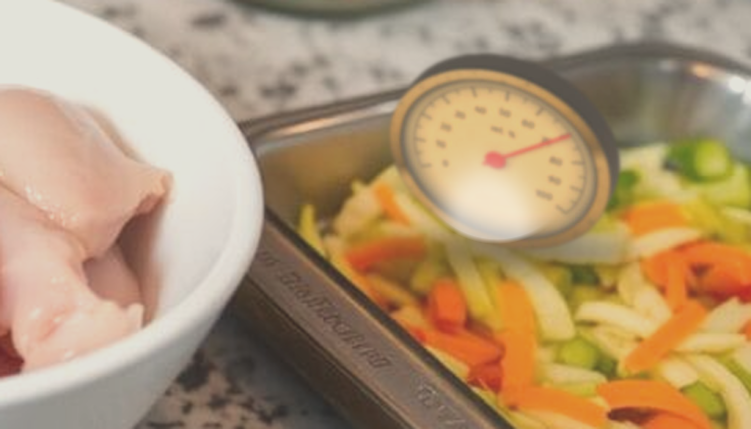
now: 70
